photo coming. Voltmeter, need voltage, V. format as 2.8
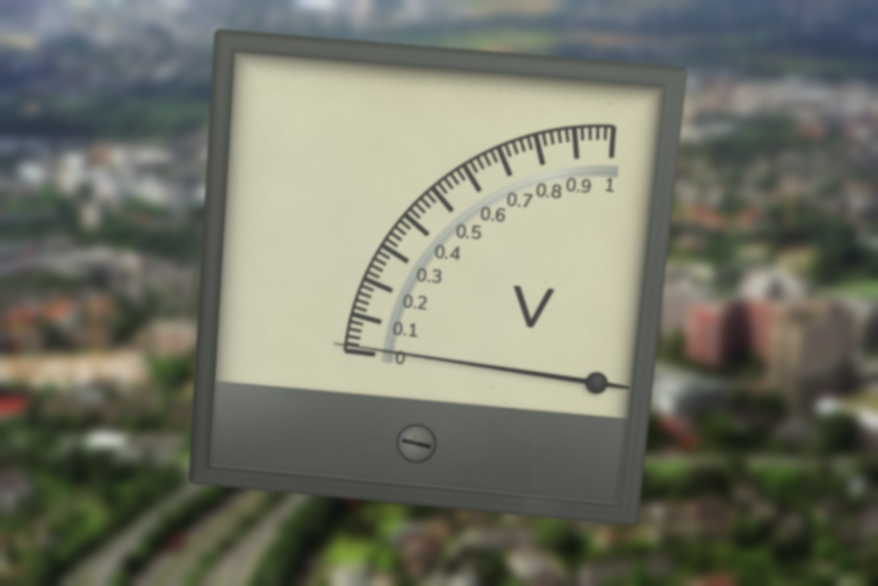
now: 0.02
